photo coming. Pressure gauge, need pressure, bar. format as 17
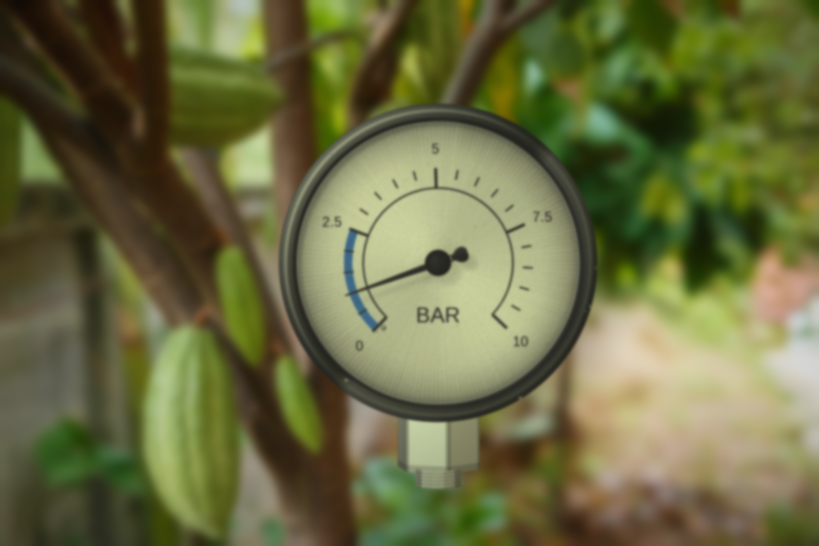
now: 1
